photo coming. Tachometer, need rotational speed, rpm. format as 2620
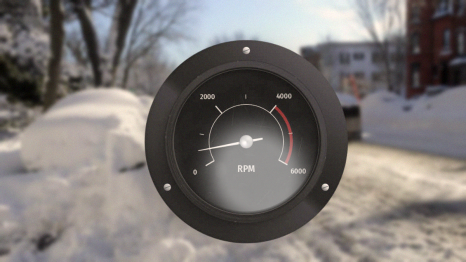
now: 500
